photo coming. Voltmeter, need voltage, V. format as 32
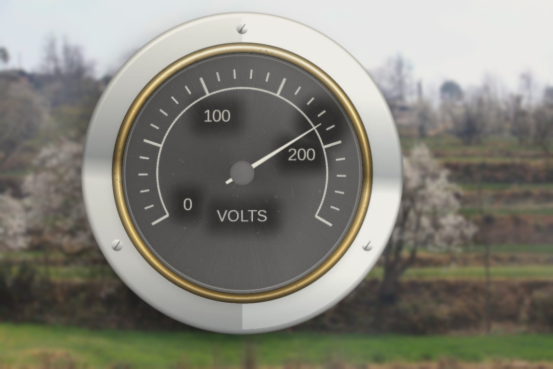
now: 185
